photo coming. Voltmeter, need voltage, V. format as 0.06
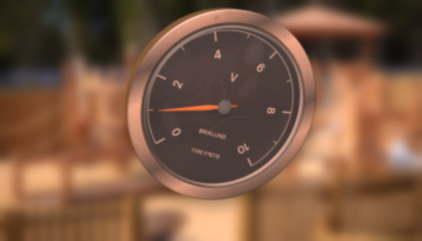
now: 1
